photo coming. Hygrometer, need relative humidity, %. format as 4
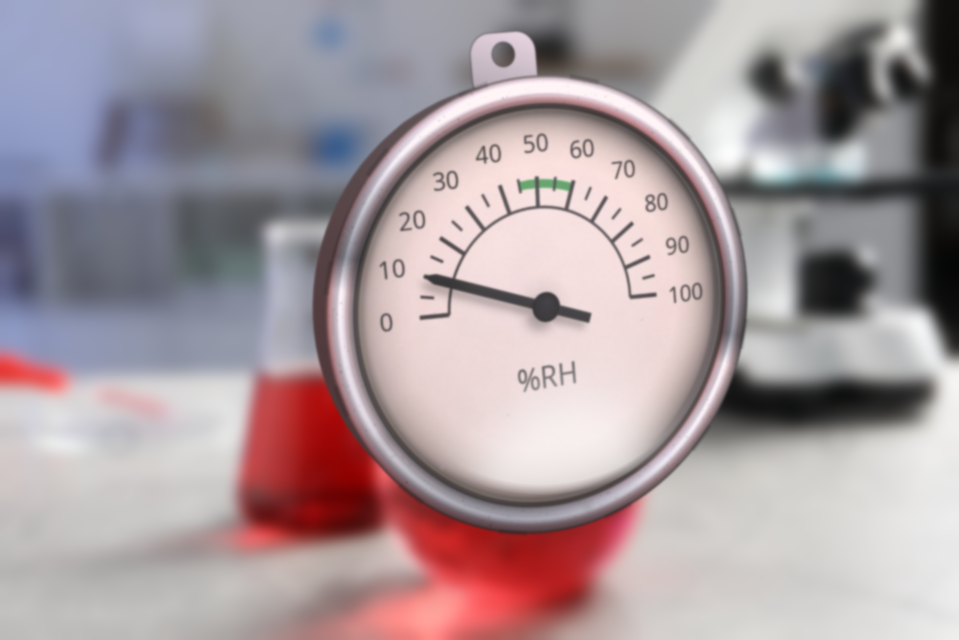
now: 10
